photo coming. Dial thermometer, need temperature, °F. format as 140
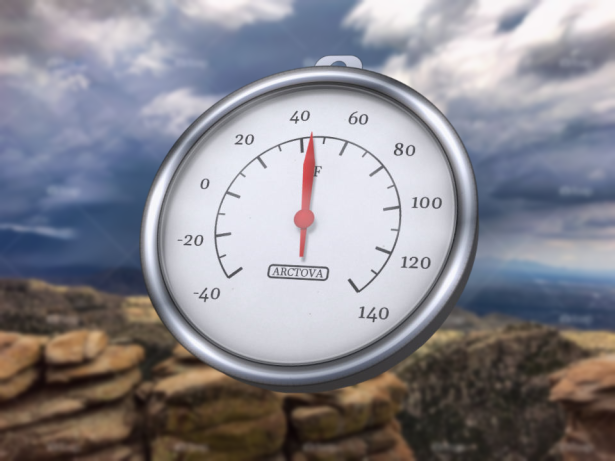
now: 45
